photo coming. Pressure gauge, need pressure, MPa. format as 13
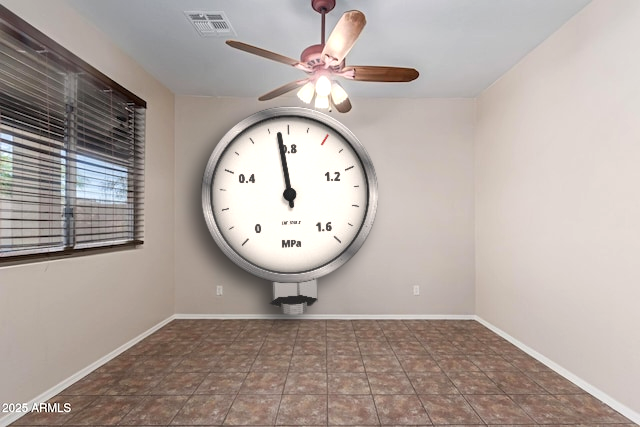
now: 0.75
